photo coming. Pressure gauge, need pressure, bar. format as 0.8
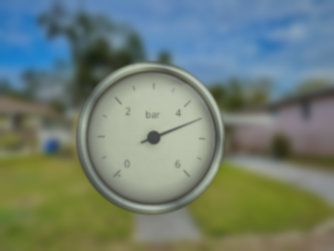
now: 4.5
